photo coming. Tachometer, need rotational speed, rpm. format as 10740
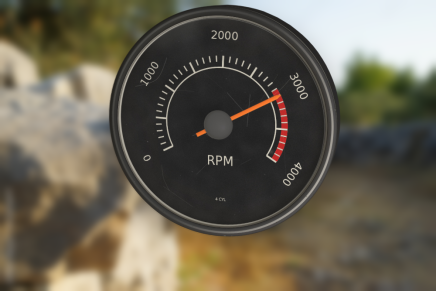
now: 3000
